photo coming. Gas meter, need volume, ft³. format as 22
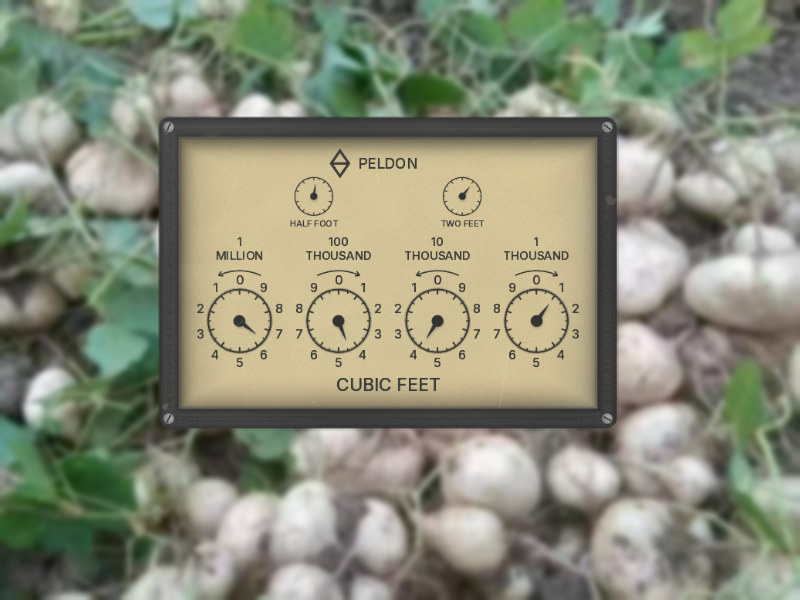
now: 644100
